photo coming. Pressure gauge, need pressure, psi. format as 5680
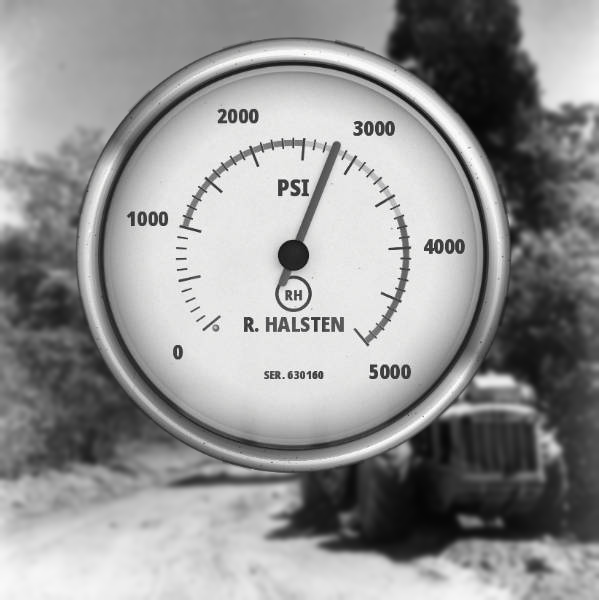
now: 2800
